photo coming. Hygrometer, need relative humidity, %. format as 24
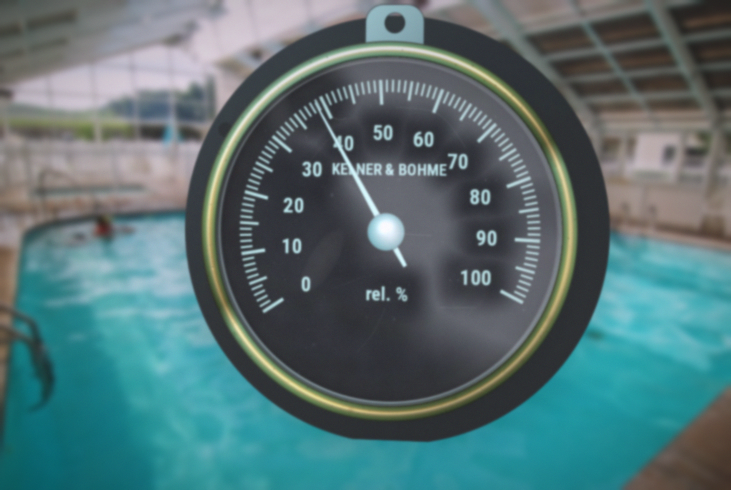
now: 39
